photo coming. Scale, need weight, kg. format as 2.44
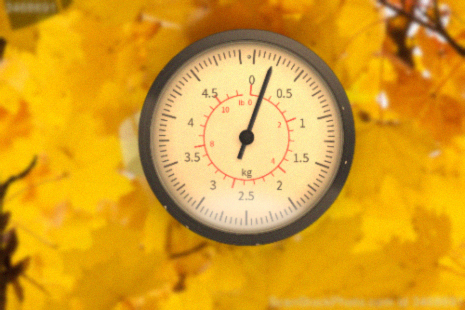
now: 0.2
